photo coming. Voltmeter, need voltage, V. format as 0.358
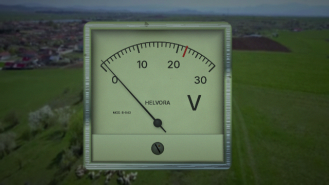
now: 1
